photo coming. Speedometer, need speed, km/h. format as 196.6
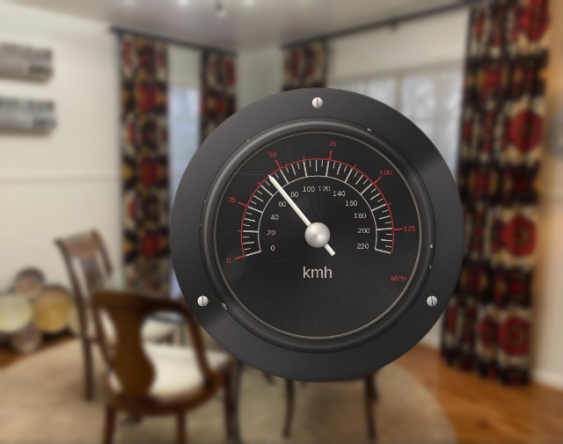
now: 70
